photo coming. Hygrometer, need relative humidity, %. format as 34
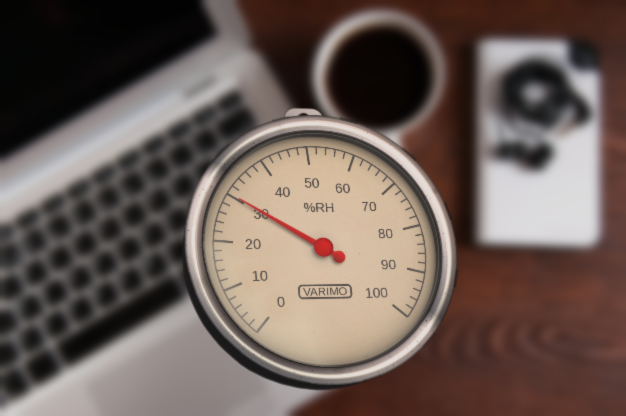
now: 30
